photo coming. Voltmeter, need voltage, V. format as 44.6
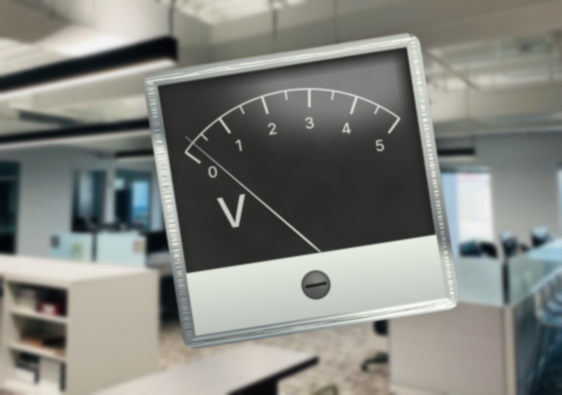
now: 0.25
